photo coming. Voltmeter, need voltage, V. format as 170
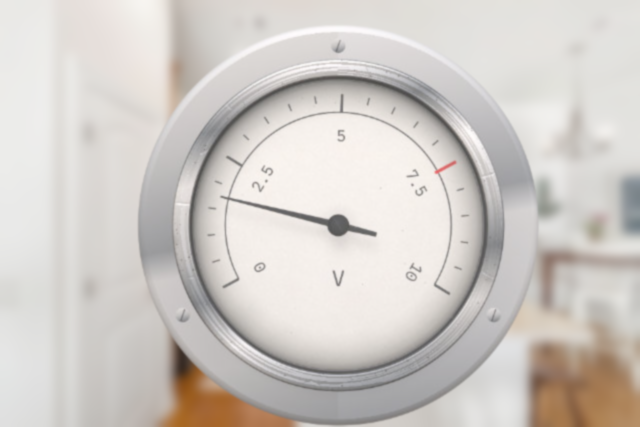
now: 1.75
